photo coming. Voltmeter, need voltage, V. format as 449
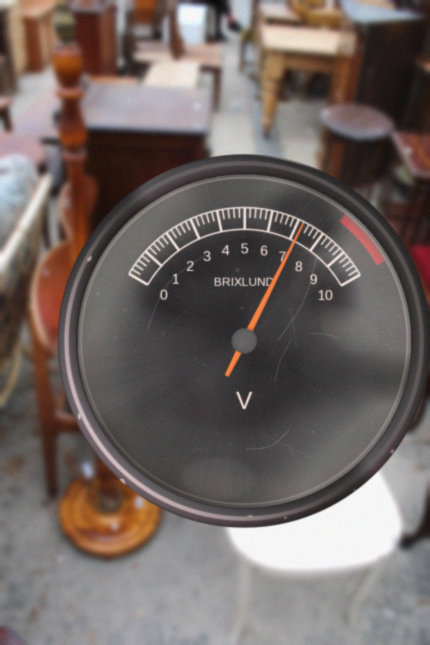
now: 7.2
